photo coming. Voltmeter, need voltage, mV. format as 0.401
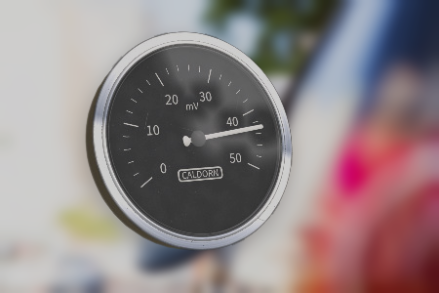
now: 43
